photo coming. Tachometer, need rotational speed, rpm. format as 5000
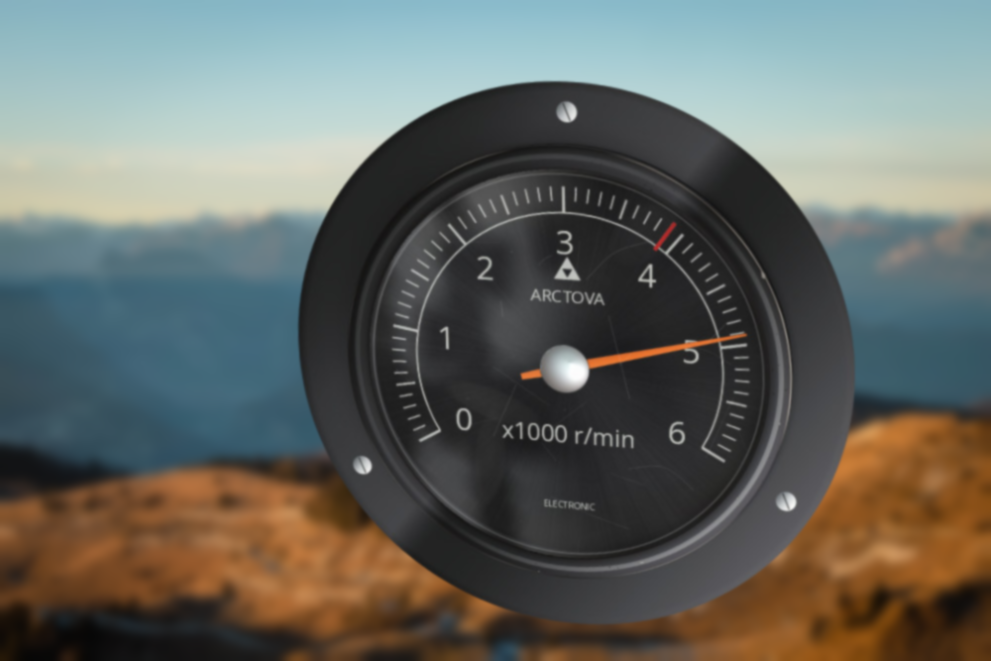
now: 4900
